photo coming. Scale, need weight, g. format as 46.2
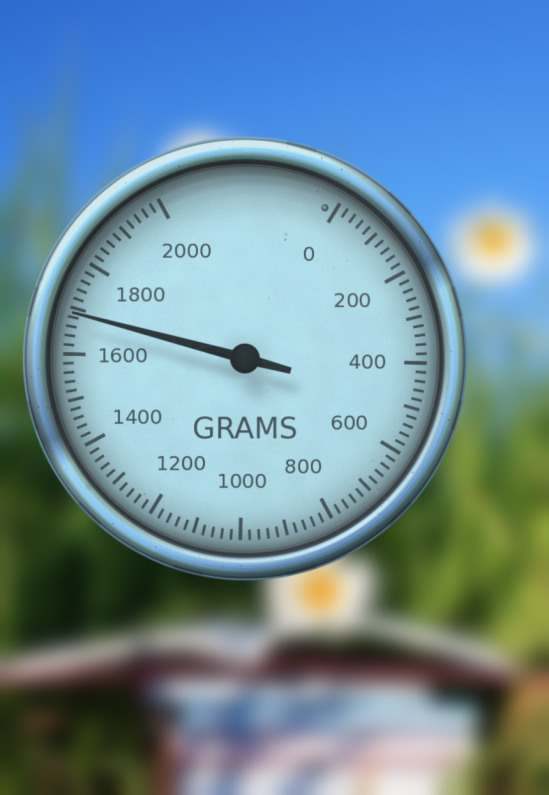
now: 1690
